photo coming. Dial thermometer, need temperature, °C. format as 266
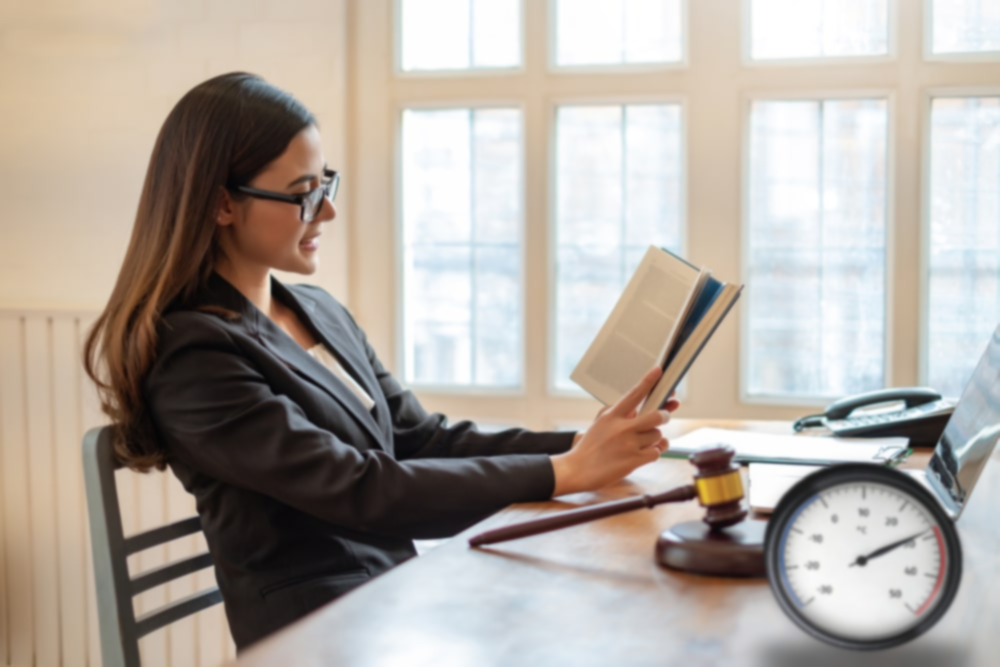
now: 28
